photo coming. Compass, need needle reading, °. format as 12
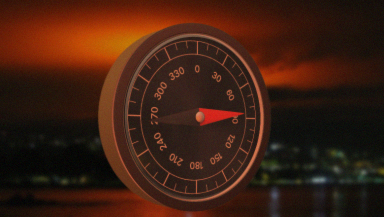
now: 85
